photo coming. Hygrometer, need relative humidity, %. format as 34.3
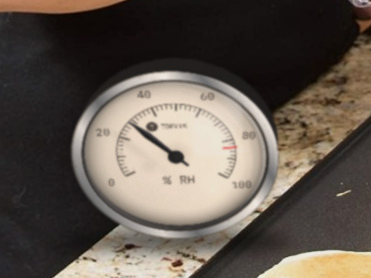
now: 30
